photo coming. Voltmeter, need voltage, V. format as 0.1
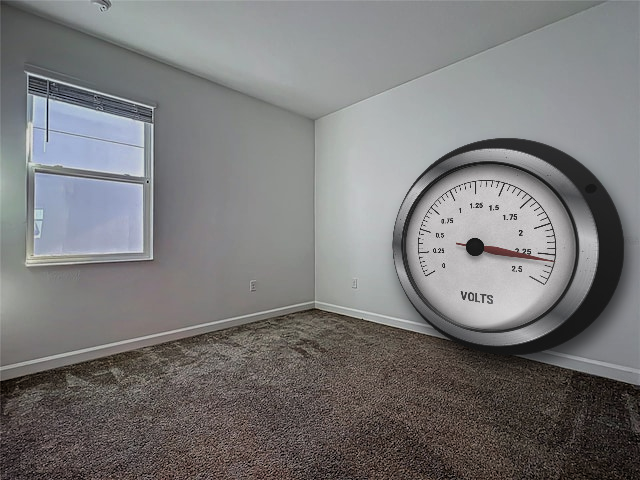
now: 2.3
